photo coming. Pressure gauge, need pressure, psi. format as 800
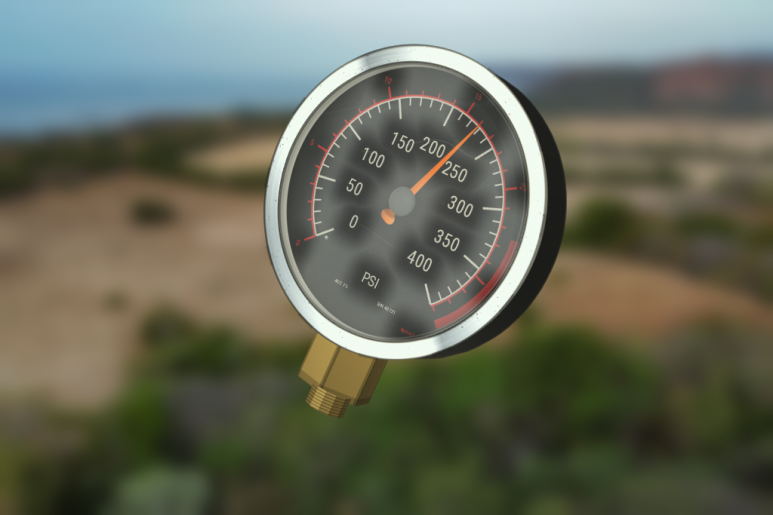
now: 230
